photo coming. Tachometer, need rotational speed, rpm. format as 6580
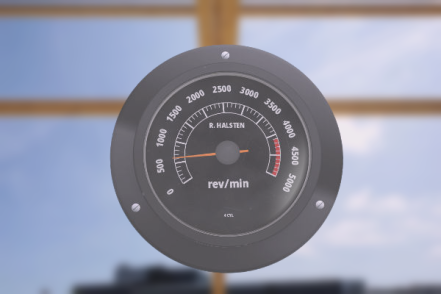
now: 600
